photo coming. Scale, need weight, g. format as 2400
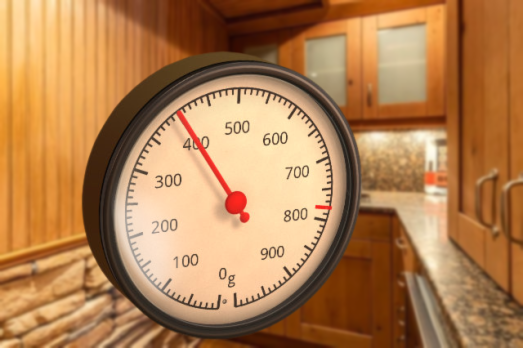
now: 400
